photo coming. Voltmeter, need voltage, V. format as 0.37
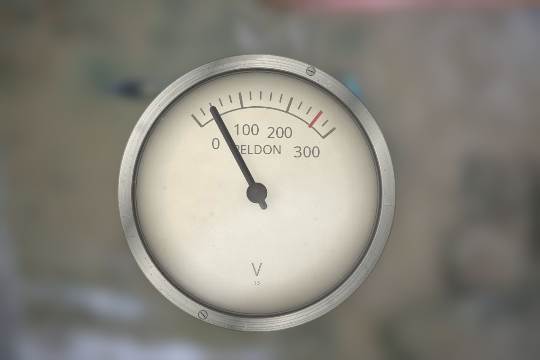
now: 40
